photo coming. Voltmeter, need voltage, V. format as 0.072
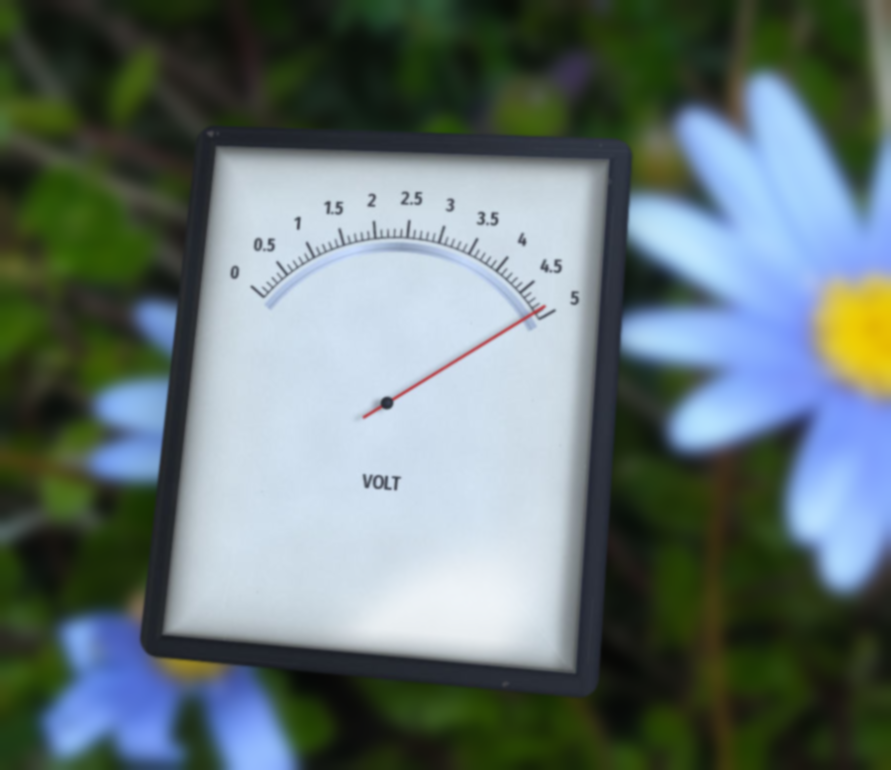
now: 4.9
